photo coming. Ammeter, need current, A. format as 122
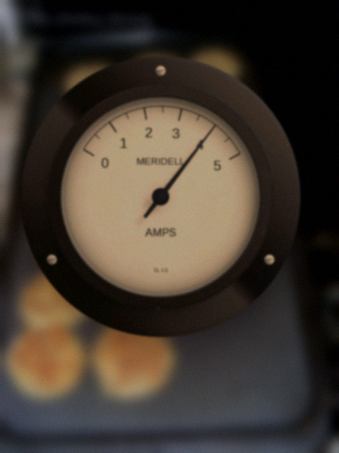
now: 4
